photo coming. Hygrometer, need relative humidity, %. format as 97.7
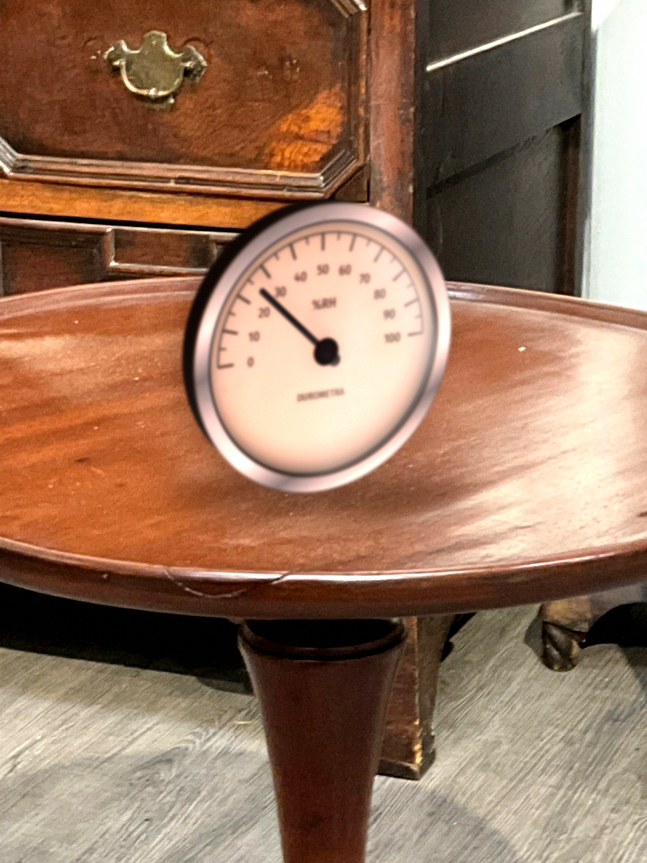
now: 25
